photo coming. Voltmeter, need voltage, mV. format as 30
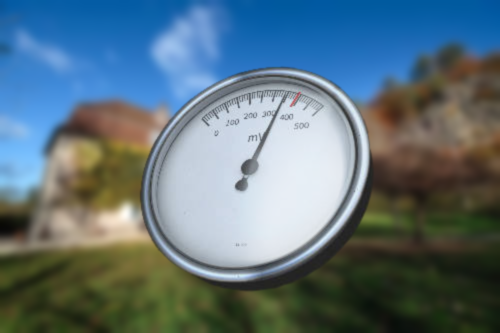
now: 350
